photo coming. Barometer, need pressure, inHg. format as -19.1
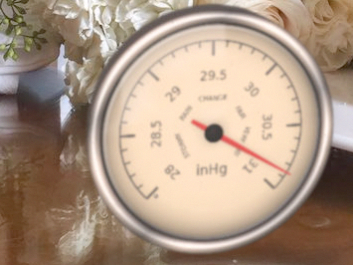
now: 30.85
